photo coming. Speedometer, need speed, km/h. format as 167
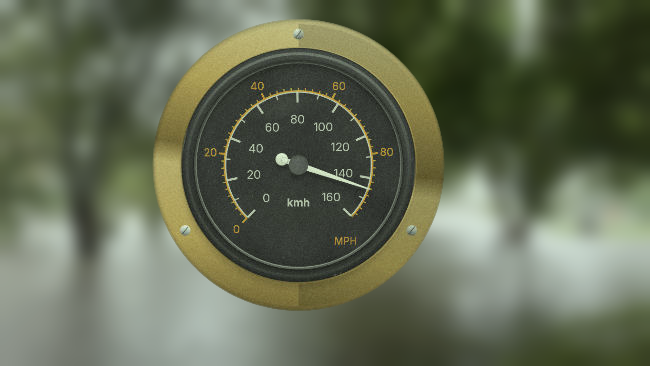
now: 145
